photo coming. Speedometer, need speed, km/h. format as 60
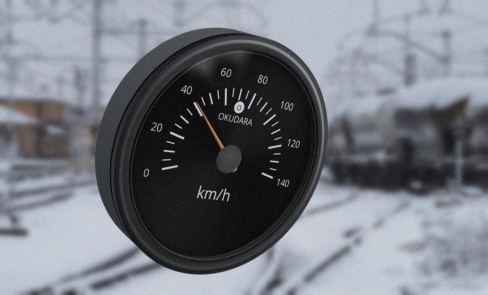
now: 40
